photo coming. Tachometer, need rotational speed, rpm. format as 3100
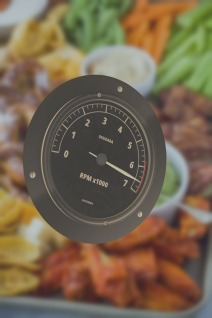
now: 6600
